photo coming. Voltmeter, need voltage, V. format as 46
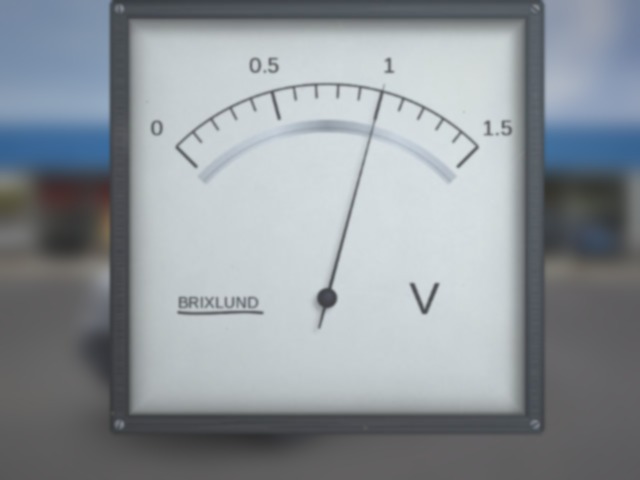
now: 1
